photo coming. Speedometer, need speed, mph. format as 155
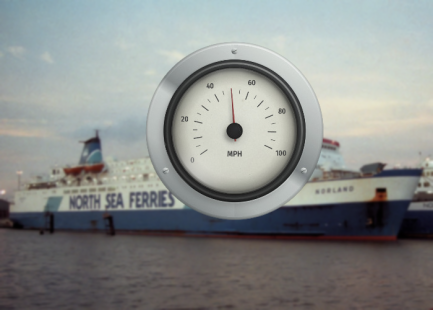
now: 50
